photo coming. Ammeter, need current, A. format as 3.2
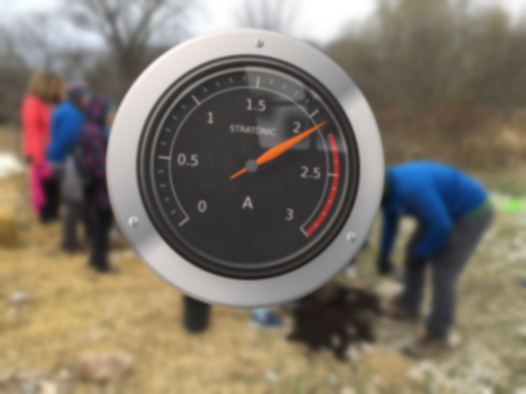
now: 2.1
